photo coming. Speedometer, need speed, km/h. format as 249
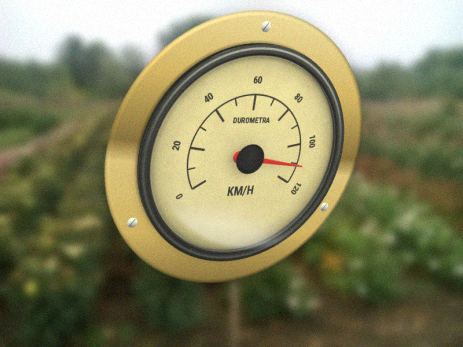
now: 110
